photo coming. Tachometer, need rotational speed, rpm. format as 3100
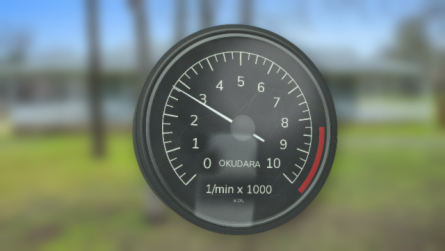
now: 2750
